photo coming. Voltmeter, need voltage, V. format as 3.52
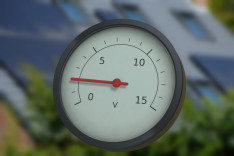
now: 2
